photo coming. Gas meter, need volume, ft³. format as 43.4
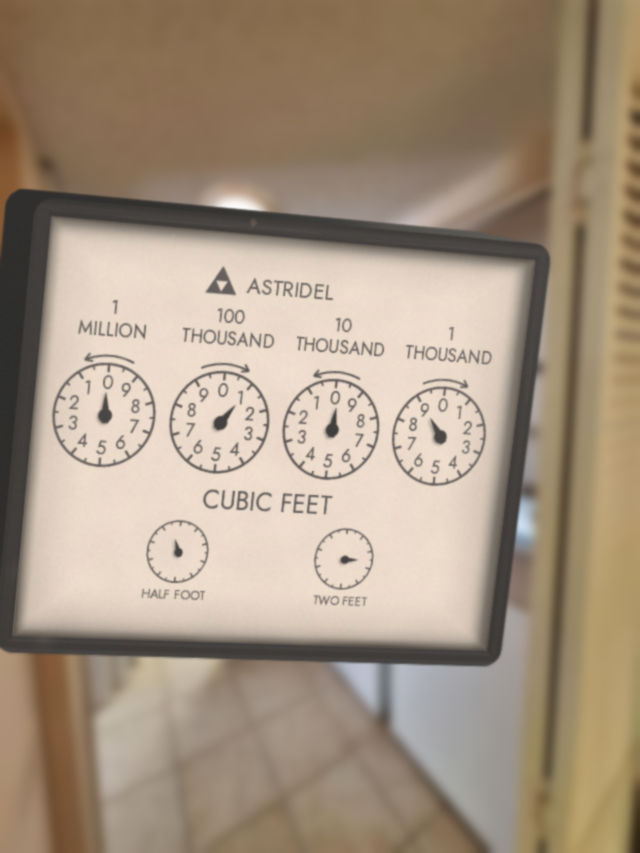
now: 9900
